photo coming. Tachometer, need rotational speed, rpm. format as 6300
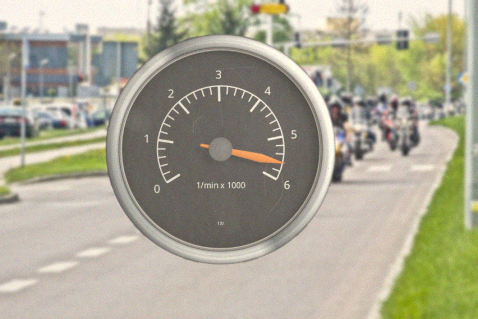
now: 5600
